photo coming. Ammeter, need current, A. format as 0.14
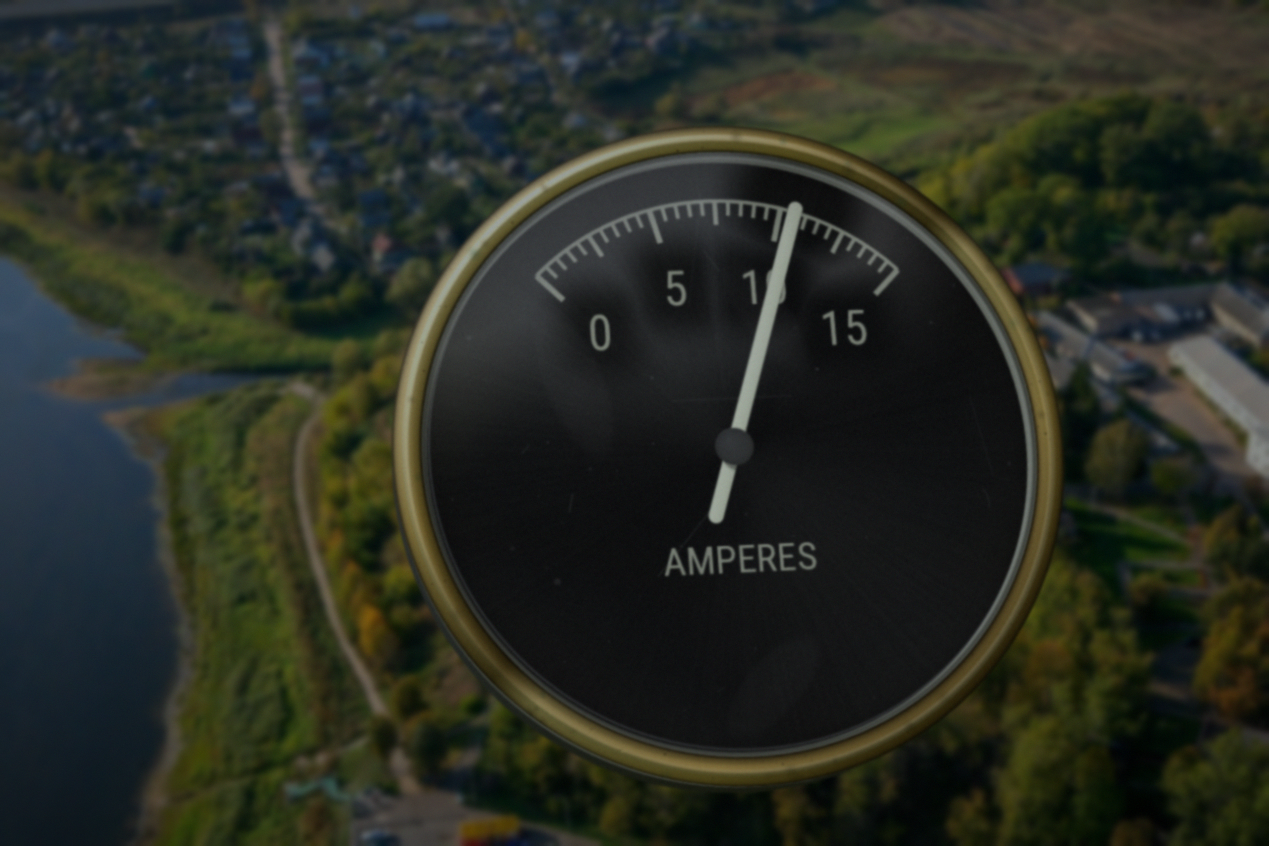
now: 10.5
